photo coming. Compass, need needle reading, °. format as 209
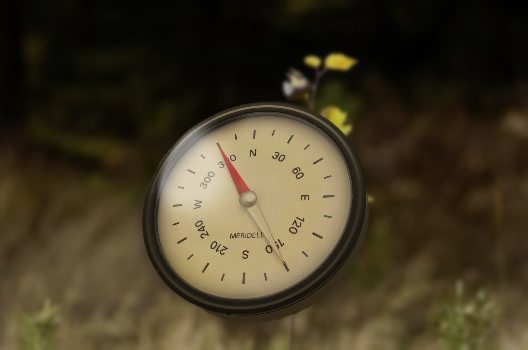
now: 330
